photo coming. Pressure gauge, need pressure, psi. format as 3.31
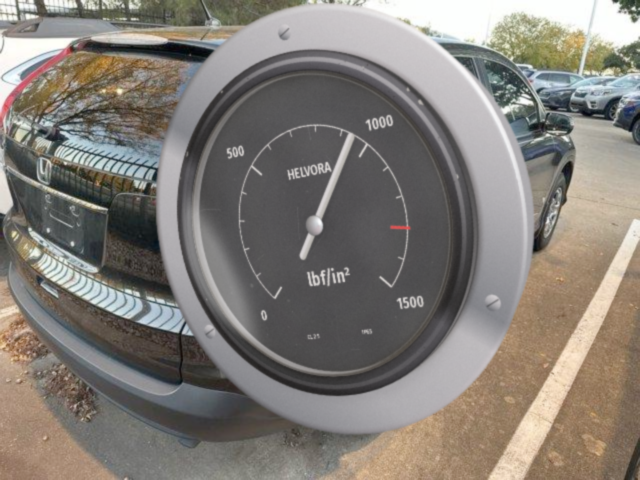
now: 950
